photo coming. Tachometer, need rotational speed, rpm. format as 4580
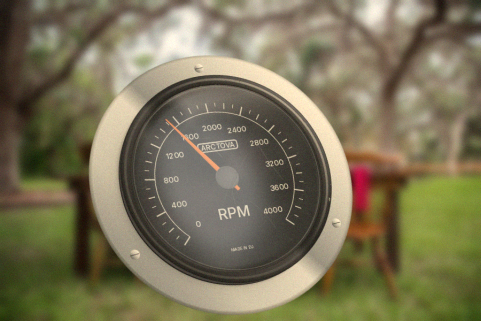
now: 1500
